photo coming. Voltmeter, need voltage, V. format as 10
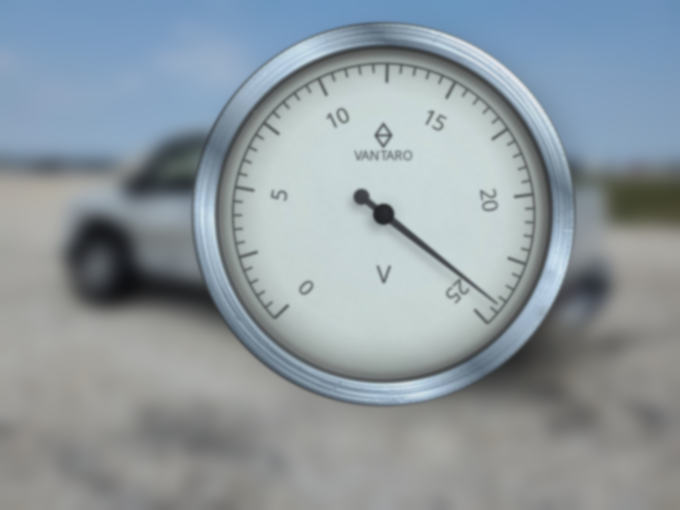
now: 24.25
